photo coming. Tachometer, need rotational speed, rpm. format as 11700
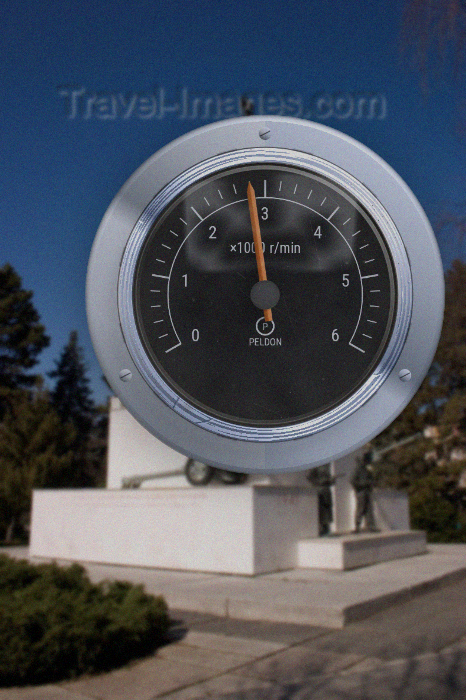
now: 2800
